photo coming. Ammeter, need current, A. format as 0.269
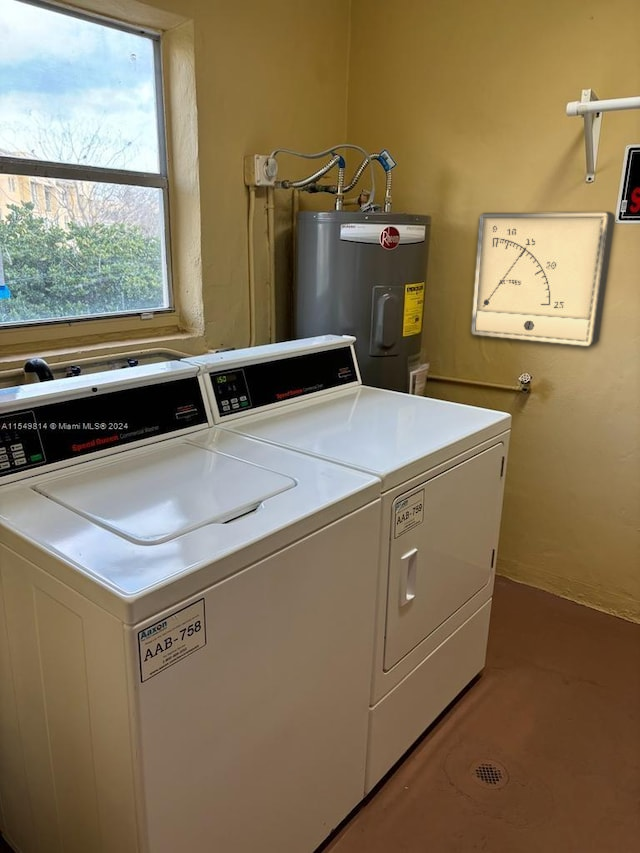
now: 15
